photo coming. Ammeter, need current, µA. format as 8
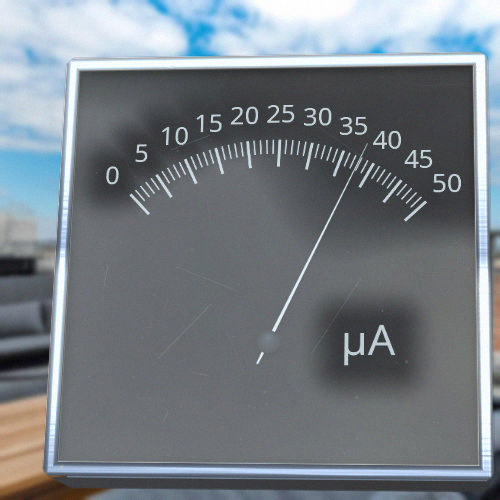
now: 38
